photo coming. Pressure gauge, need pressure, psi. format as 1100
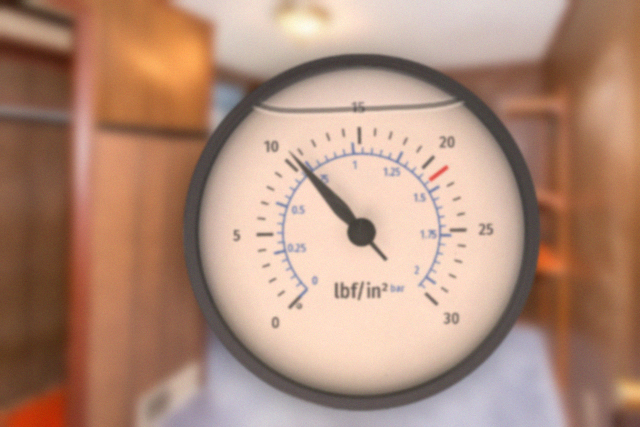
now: 10.5
